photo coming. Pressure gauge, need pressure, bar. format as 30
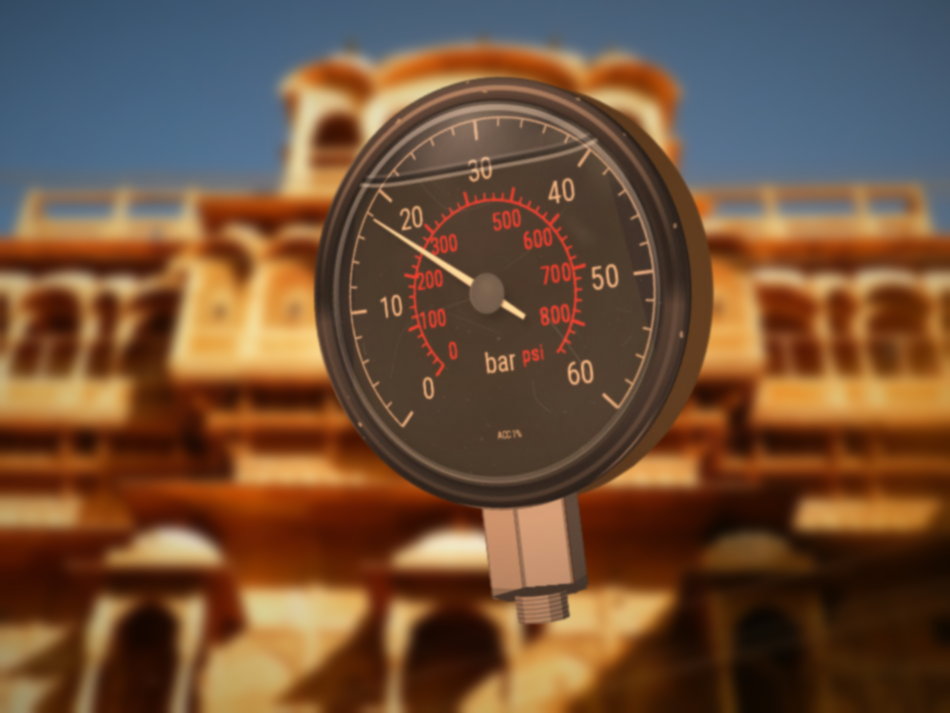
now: 18
